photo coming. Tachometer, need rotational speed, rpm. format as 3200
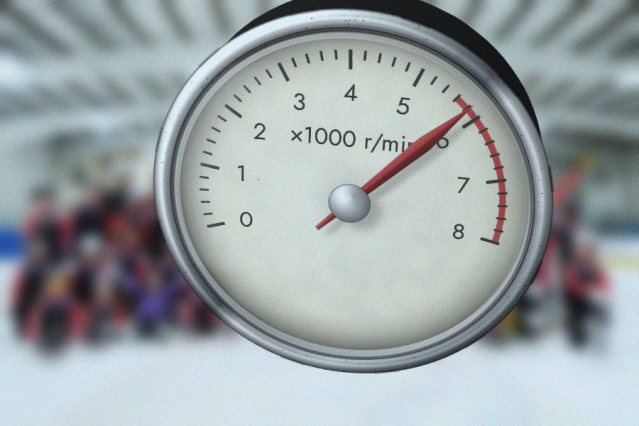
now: 5800
